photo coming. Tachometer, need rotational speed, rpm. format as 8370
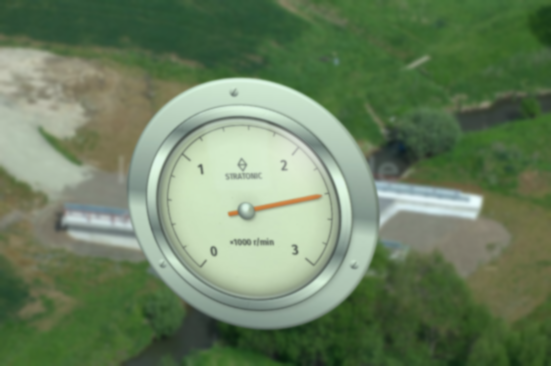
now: 2400
